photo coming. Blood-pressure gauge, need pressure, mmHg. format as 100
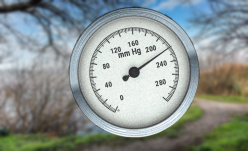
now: 220
